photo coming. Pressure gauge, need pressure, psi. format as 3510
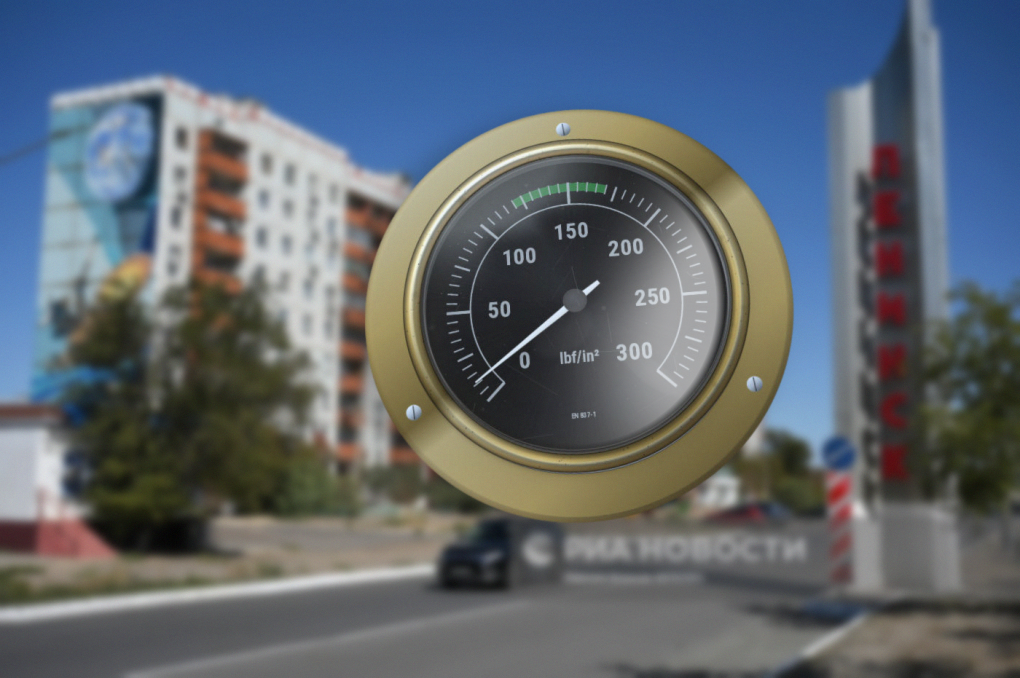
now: 10
